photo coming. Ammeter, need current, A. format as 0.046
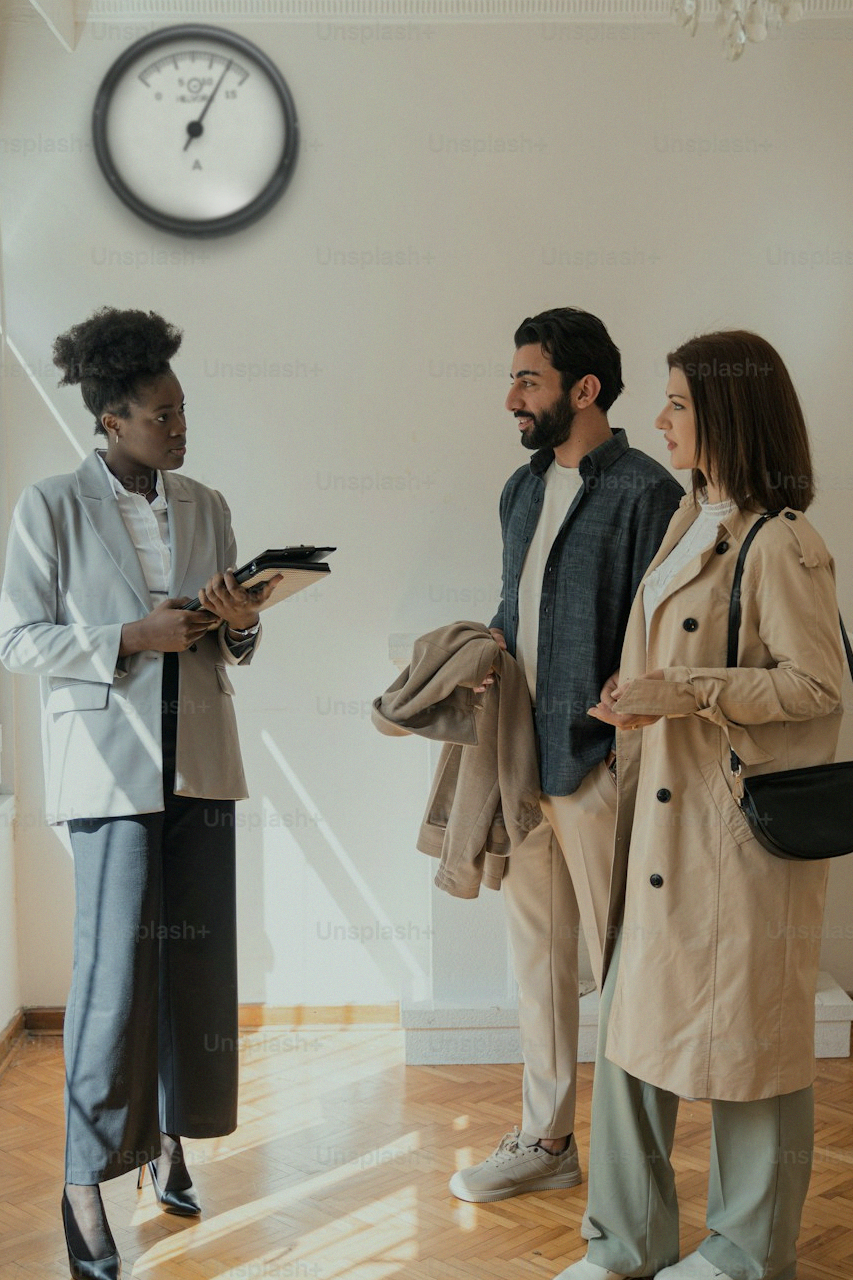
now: 12.5
